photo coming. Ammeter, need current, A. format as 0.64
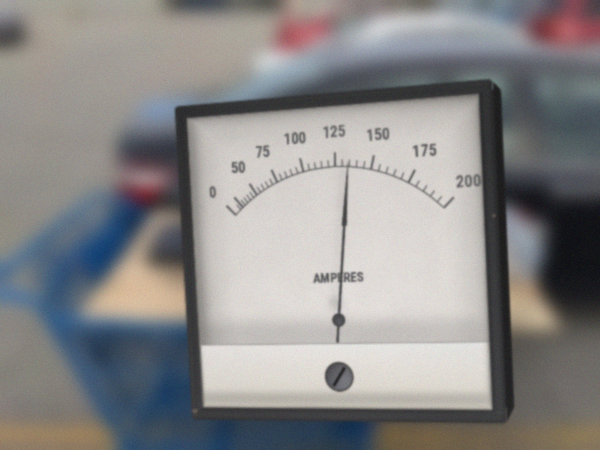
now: 135
